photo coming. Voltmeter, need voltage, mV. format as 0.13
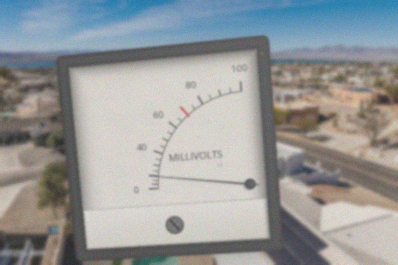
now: 20
